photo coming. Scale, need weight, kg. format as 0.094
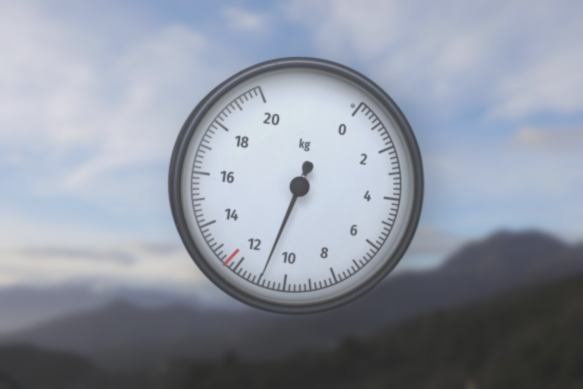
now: 11
